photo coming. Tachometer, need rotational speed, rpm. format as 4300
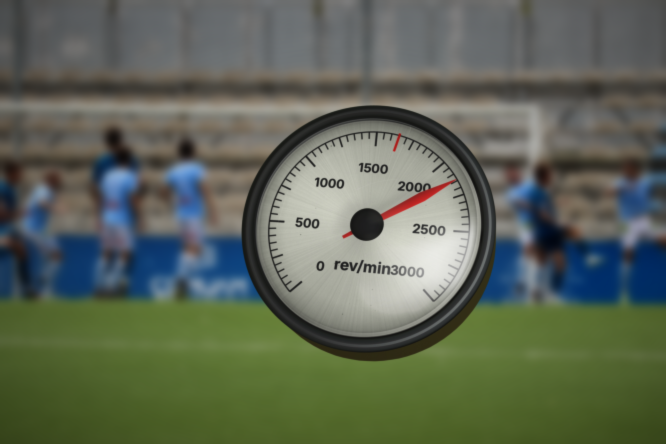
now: 2150
